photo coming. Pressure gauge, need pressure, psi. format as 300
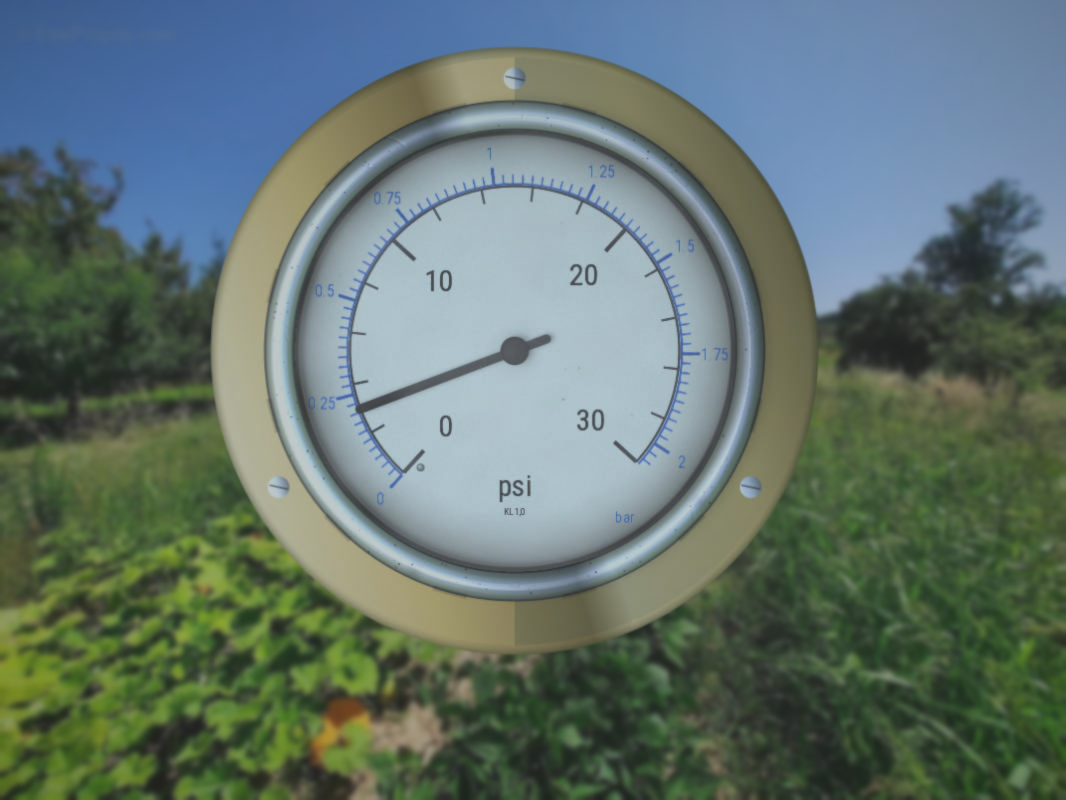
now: 3
